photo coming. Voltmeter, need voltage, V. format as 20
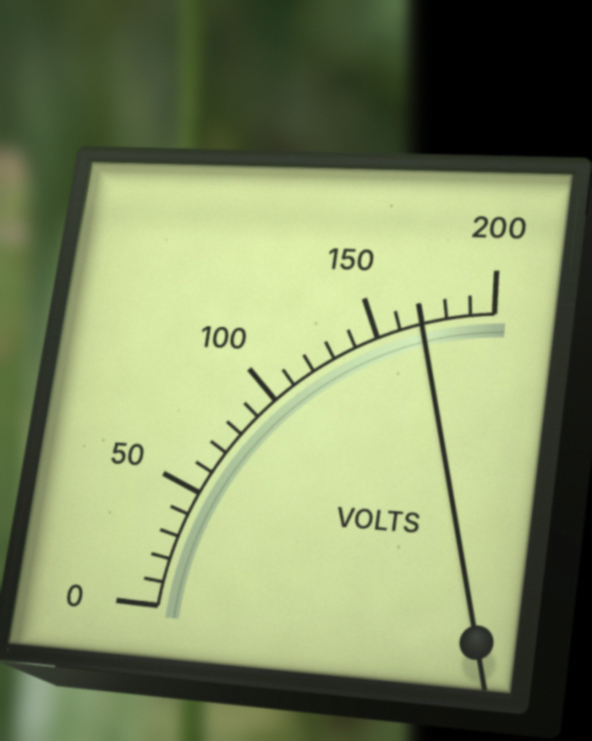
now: 170
